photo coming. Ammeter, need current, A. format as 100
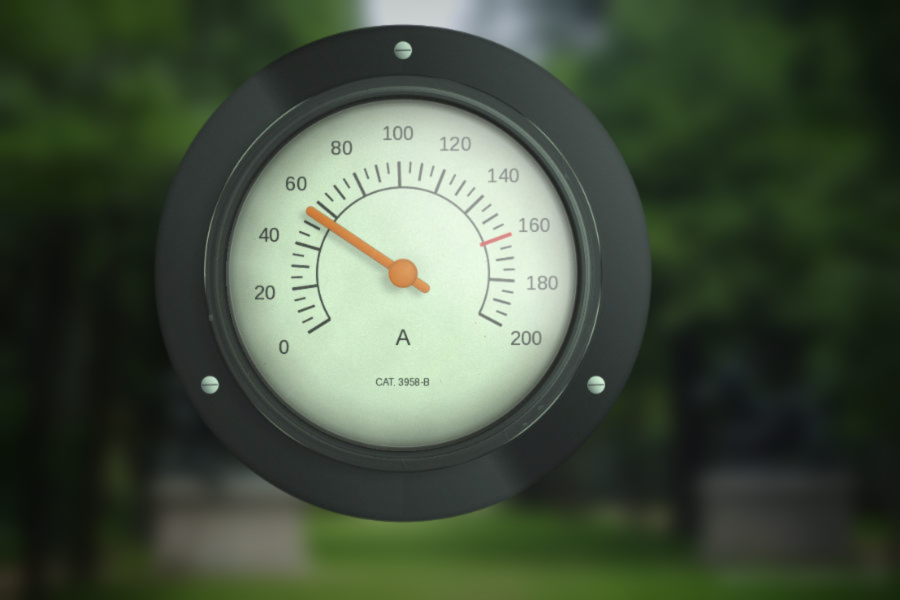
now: 55
